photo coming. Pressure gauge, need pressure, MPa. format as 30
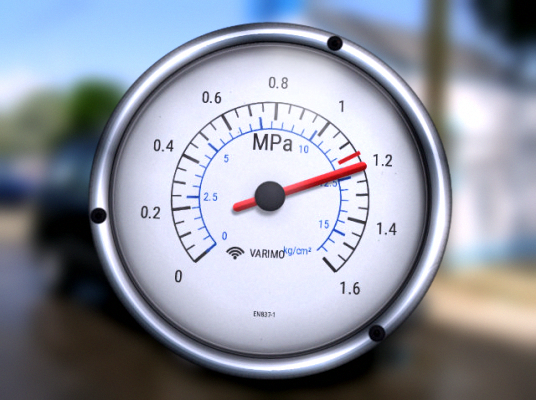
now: 1.2
